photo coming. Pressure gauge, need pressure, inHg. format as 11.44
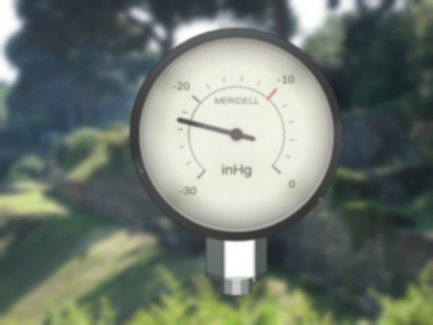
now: -23
